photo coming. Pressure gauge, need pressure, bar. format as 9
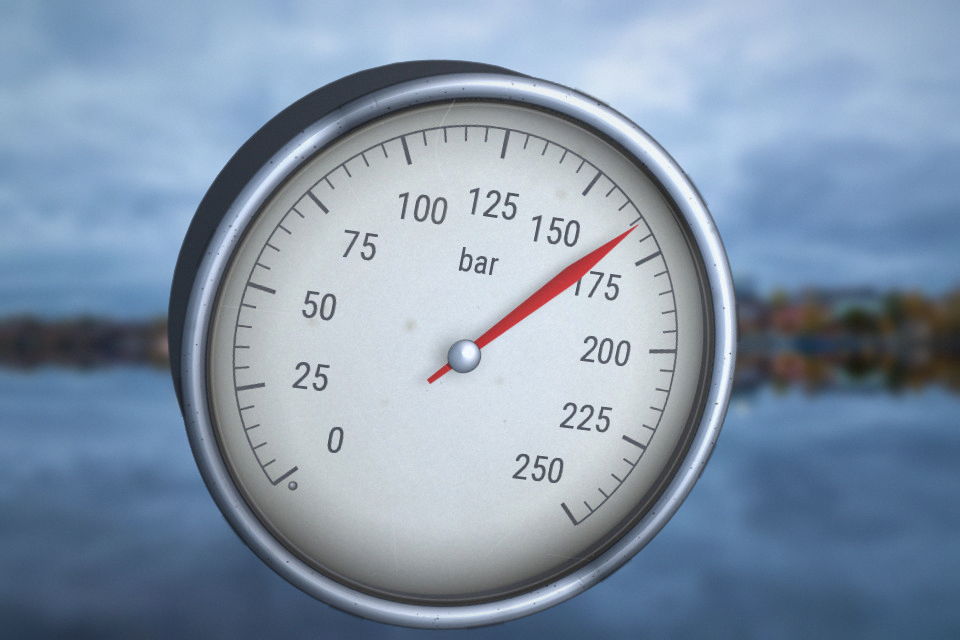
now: 165
